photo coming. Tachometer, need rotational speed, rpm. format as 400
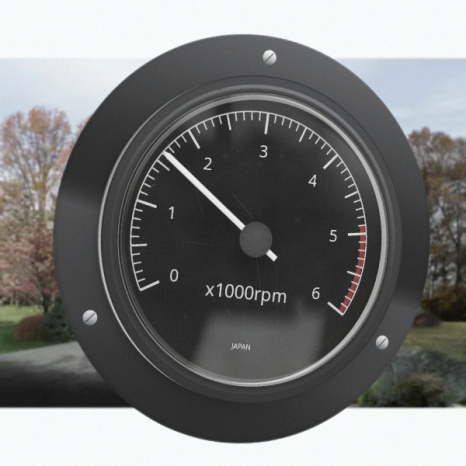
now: 1600
